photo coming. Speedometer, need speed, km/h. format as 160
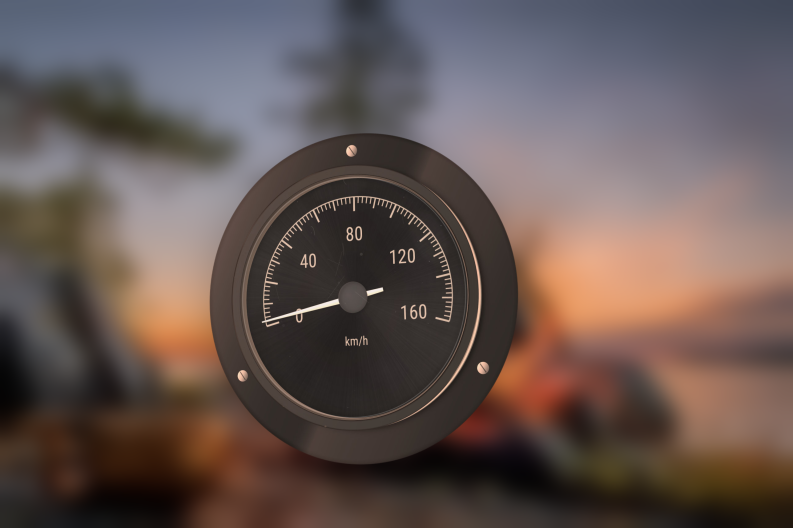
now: 2
